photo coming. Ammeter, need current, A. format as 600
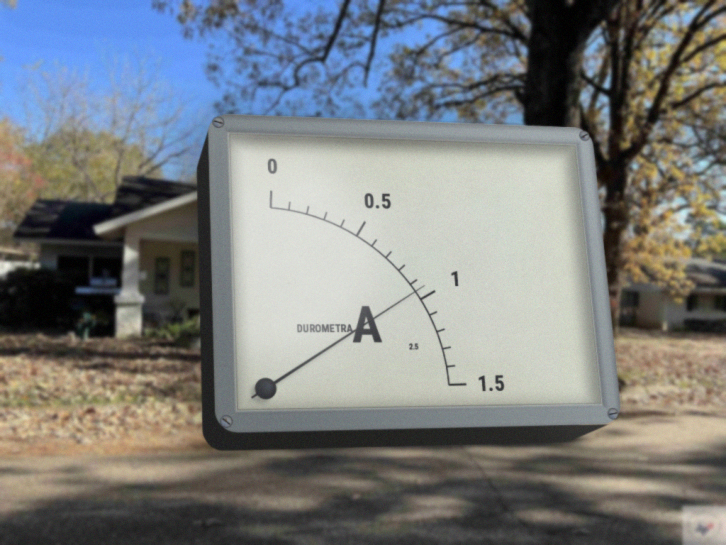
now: 0.95
